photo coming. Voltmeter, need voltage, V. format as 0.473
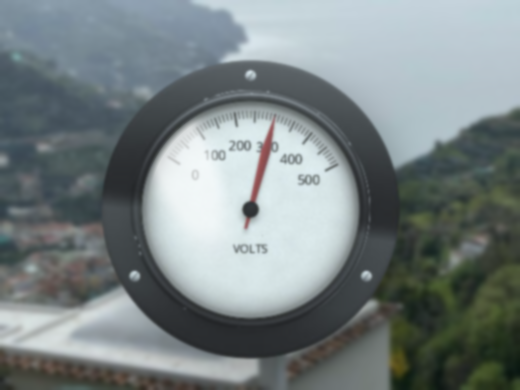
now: 300
